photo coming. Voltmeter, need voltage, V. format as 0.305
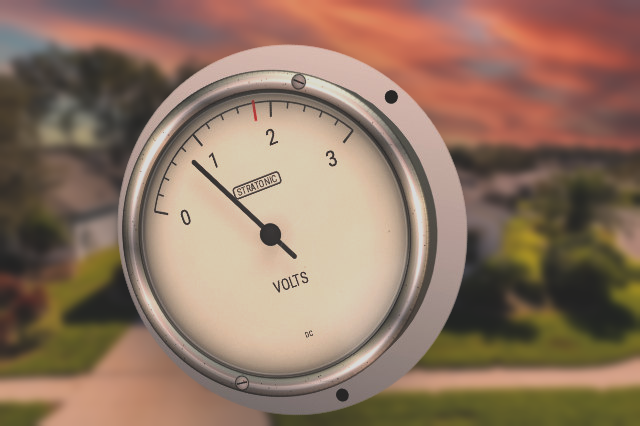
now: 0.8
